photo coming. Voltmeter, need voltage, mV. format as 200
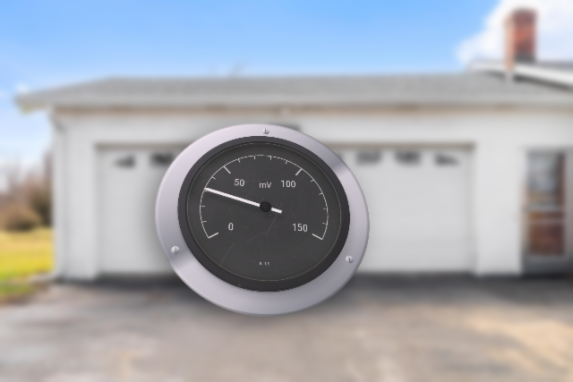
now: 30
